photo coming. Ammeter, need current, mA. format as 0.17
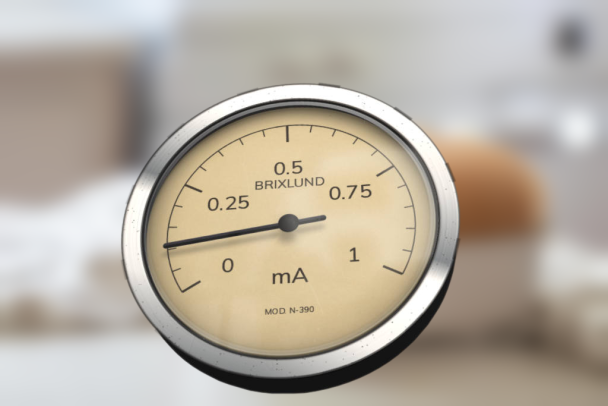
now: 0.1
